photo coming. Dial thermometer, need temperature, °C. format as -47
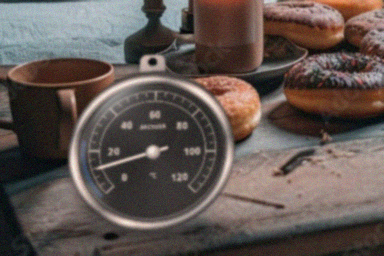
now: 12
